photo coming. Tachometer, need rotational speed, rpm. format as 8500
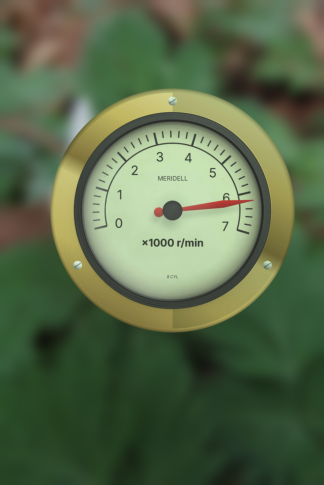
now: 6200
